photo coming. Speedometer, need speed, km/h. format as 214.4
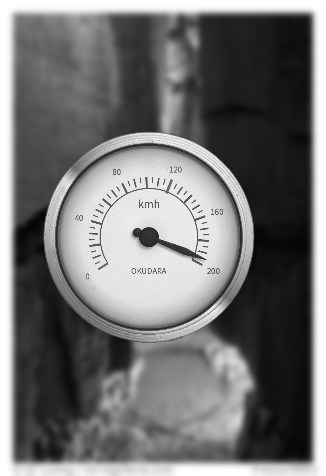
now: 195
